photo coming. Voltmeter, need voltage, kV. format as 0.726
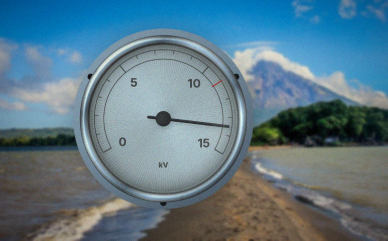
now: 13.5
